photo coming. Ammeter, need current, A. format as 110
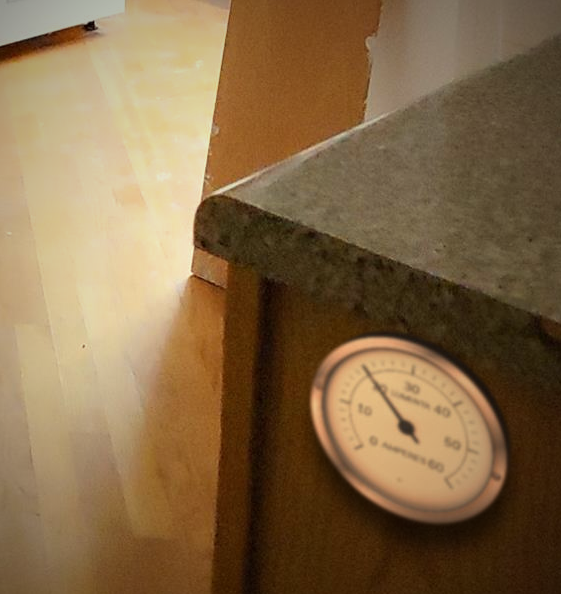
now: 20
